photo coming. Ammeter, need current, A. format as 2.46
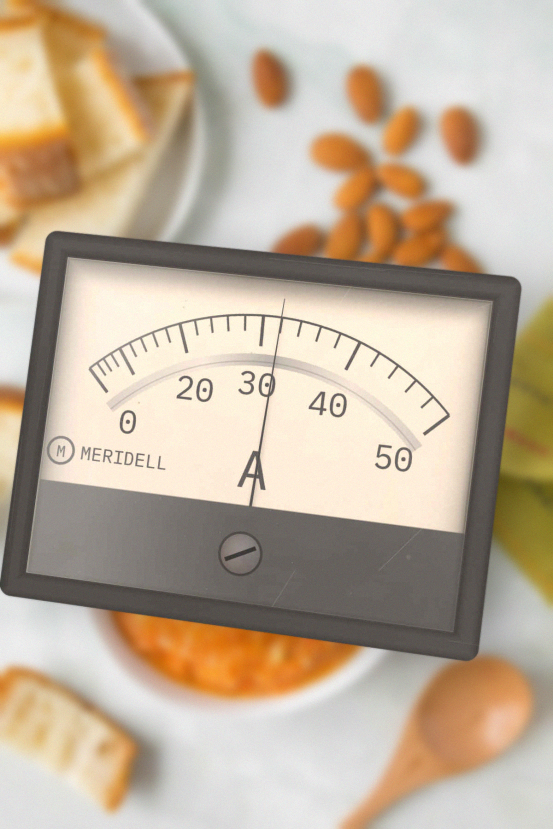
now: 32
